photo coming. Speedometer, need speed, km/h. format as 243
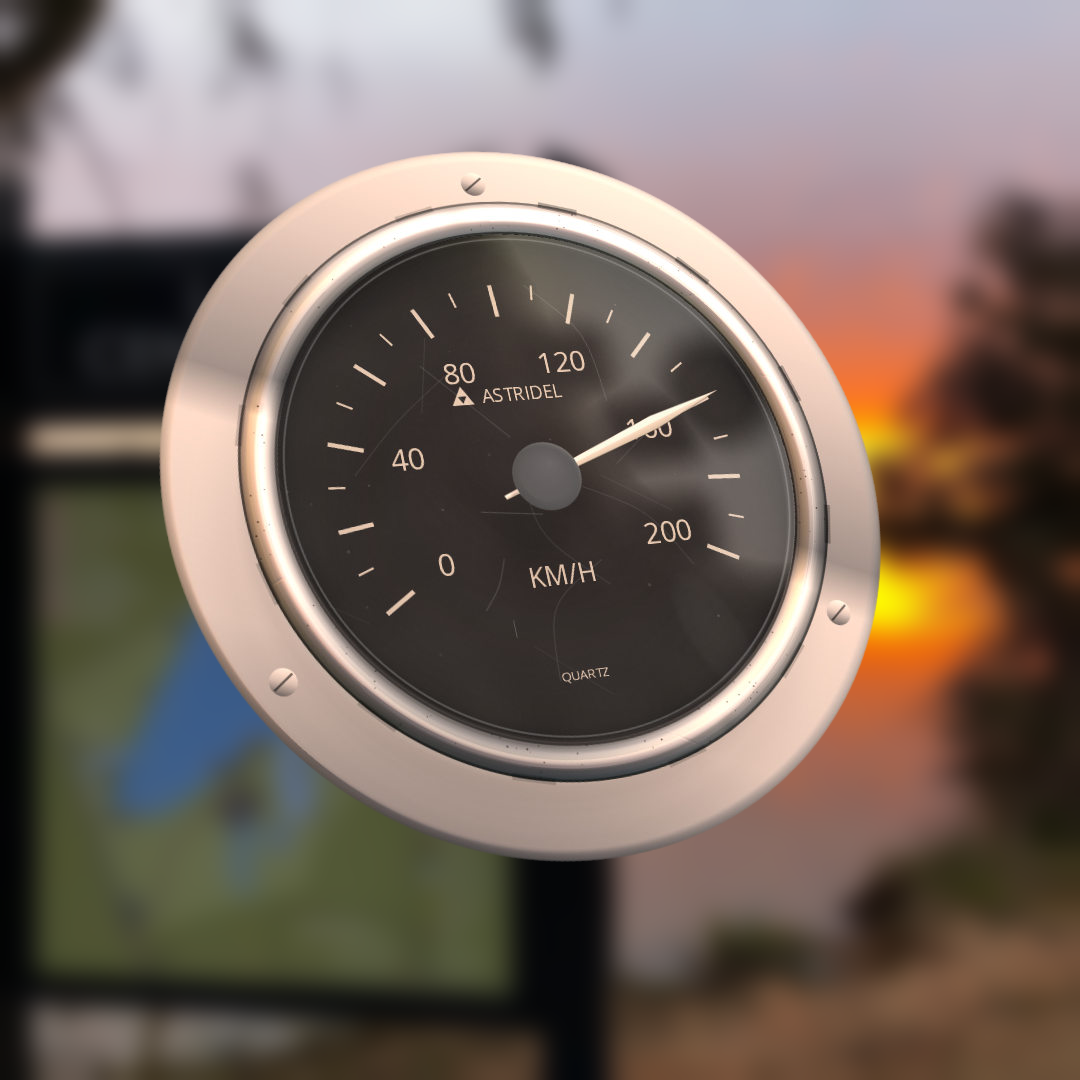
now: 160
